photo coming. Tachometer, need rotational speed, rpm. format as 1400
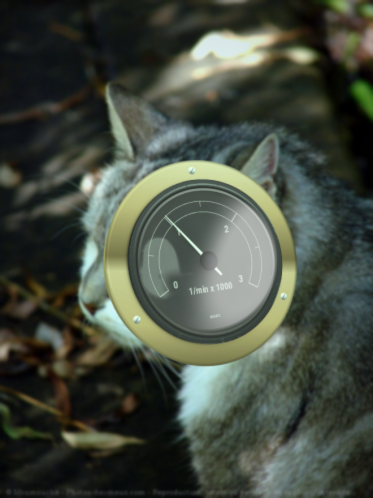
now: 1000
